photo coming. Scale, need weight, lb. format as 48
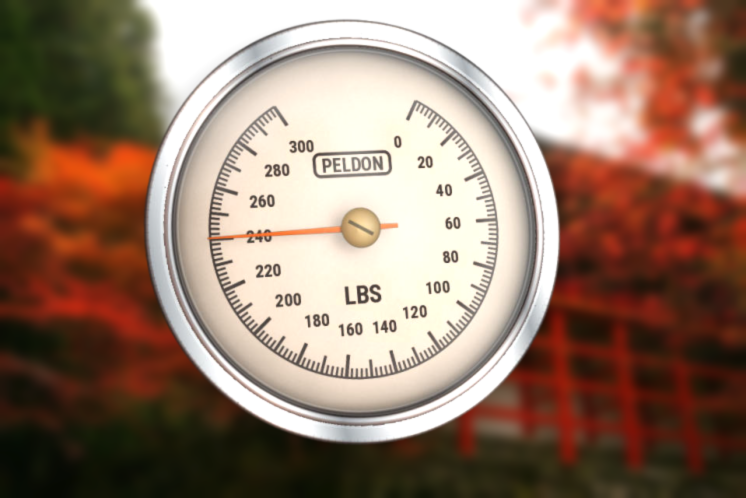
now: 240
